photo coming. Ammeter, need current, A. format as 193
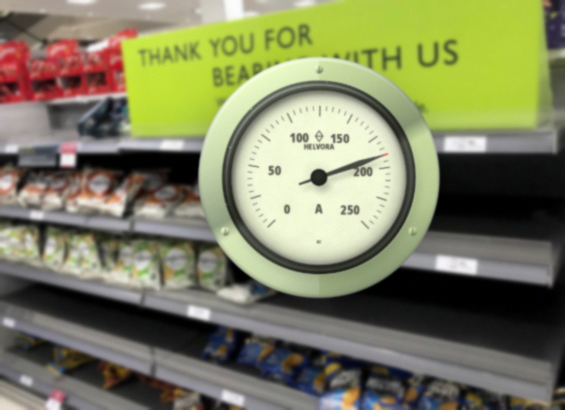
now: 190
